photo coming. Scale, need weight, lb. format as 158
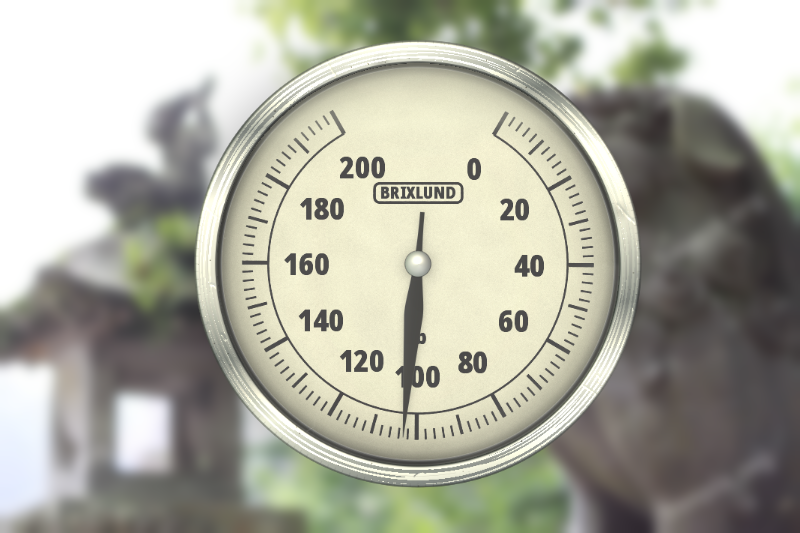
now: 103
